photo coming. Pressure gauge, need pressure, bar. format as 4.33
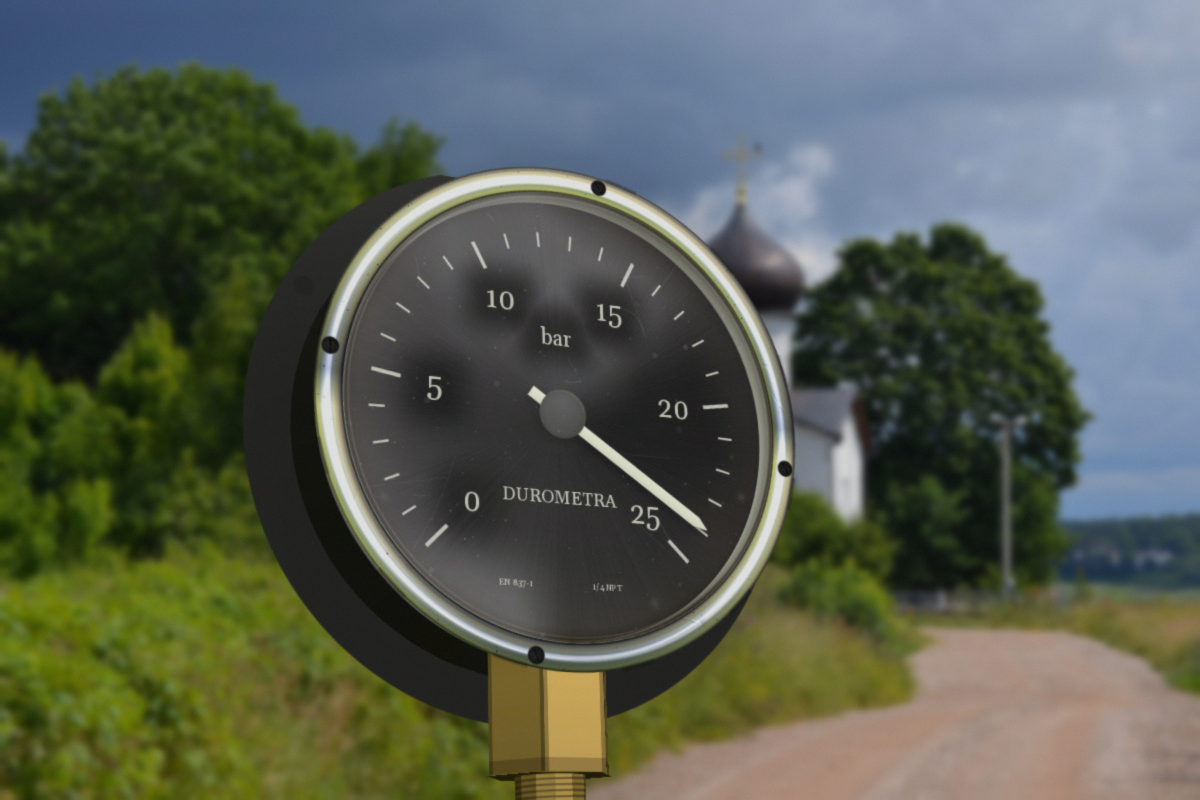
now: 24
